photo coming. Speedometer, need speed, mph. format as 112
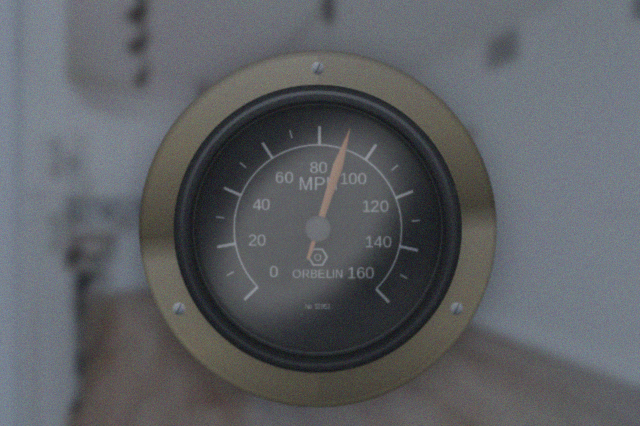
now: 90
